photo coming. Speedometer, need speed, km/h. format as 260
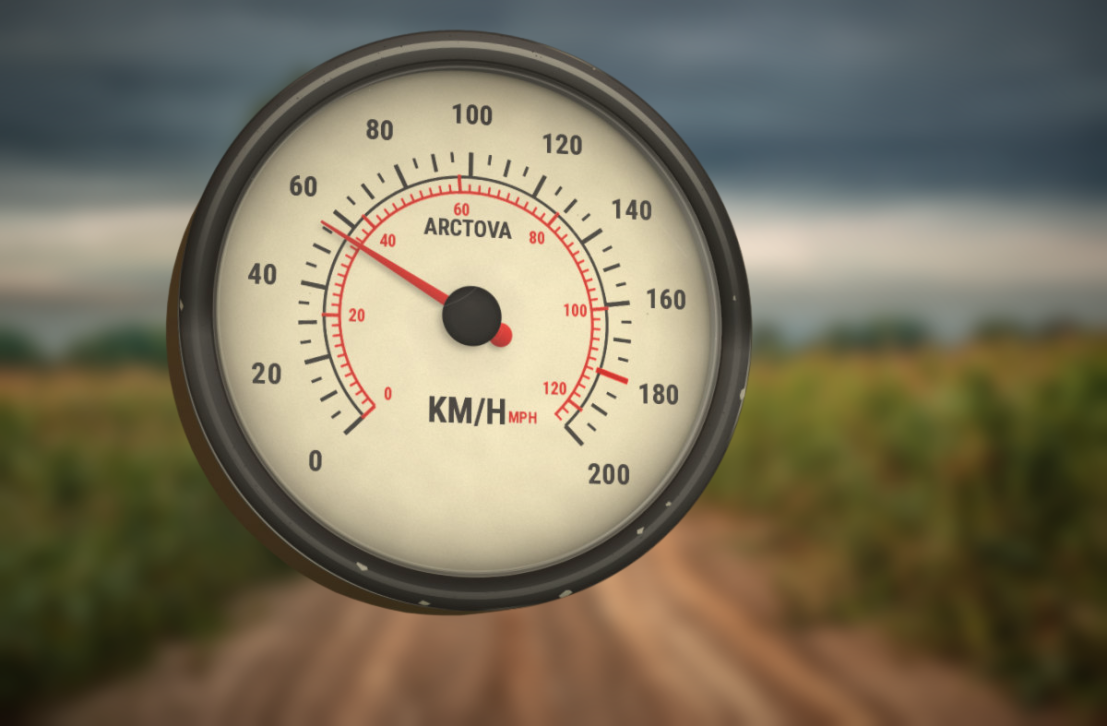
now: 55
